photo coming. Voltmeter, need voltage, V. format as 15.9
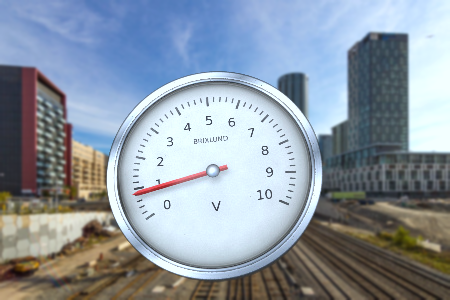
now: 0.8
